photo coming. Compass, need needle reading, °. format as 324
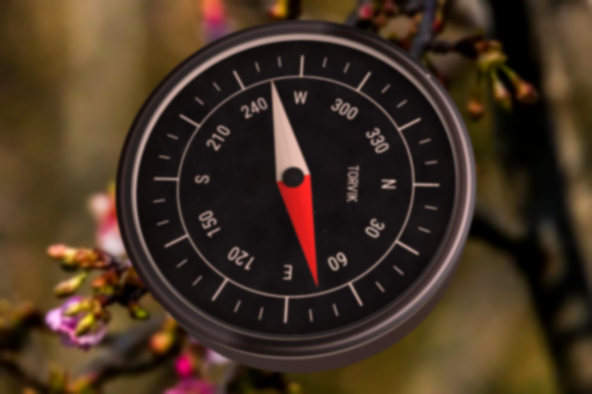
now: 75
